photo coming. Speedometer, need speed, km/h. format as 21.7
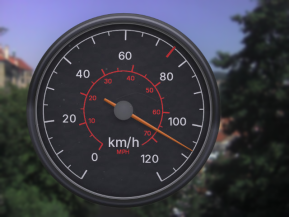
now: 107.5
